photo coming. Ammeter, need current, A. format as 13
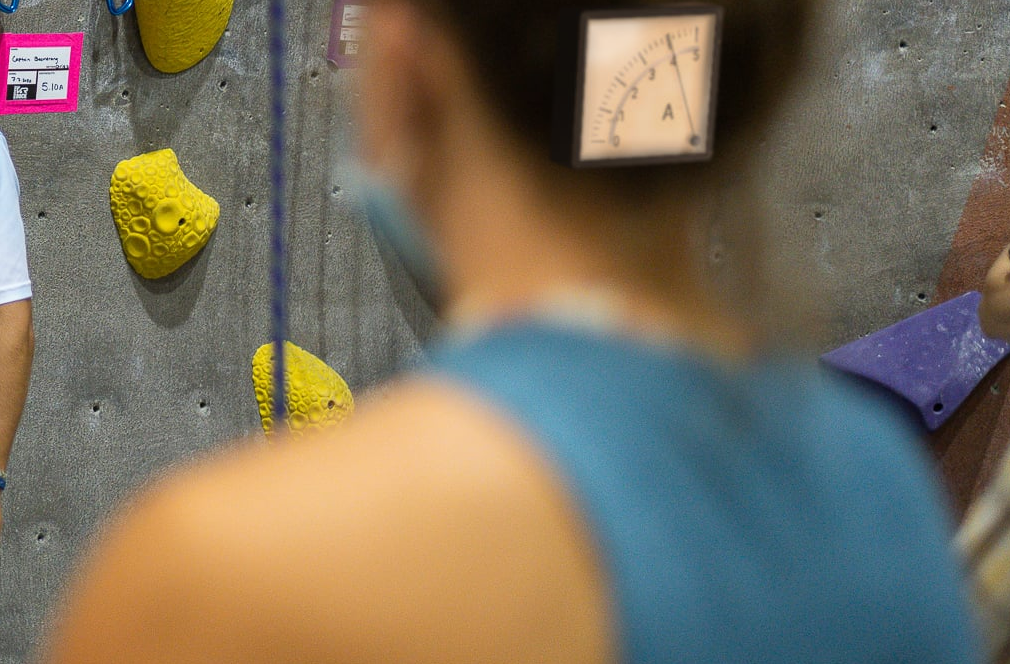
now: 4
